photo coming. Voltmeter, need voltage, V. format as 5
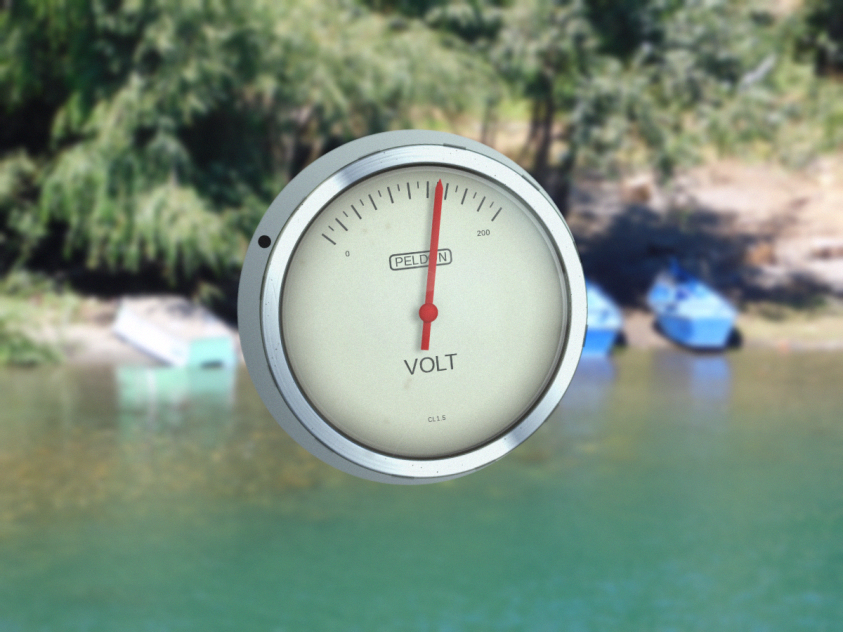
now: 130
